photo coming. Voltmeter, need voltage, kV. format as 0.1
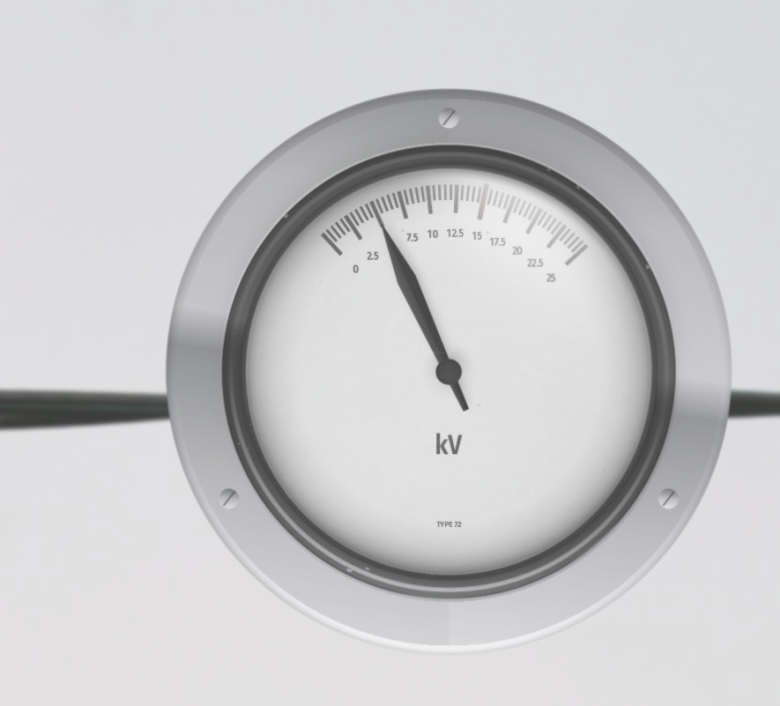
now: 5
